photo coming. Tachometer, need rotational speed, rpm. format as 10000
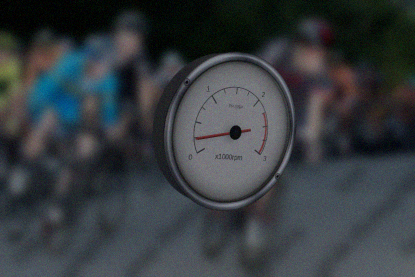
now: 250
